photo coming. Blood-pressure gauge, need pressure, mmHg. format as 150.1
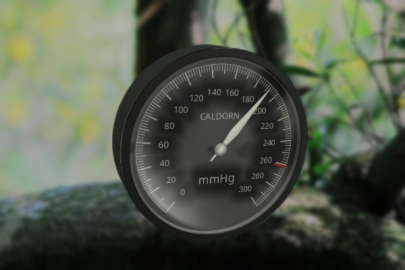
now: 190
